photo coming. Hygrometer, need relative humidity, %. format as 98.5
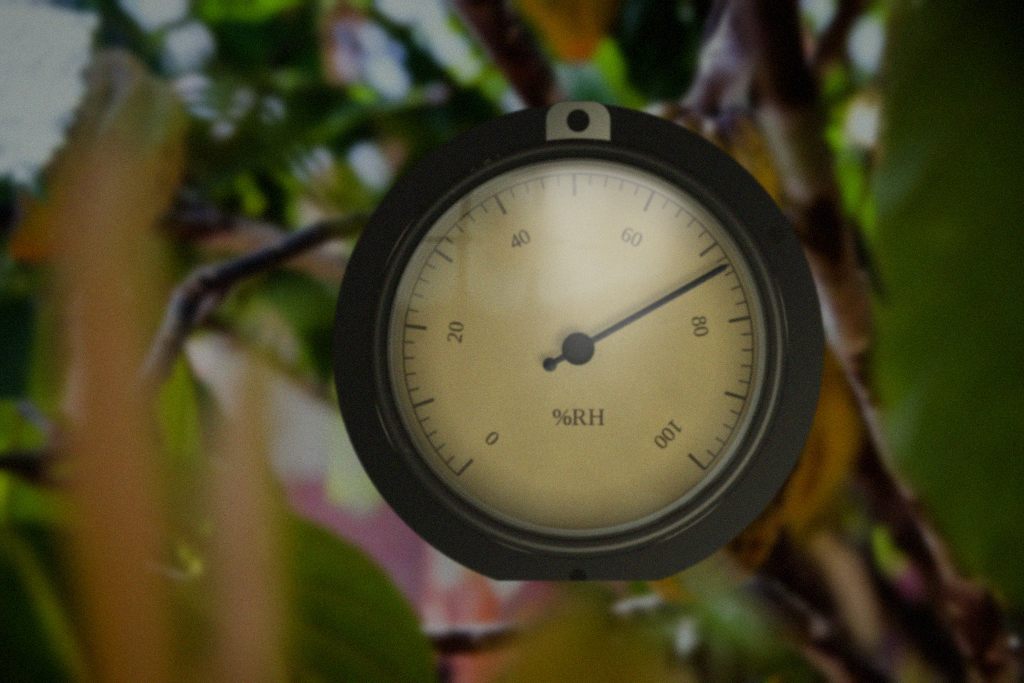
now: 73
